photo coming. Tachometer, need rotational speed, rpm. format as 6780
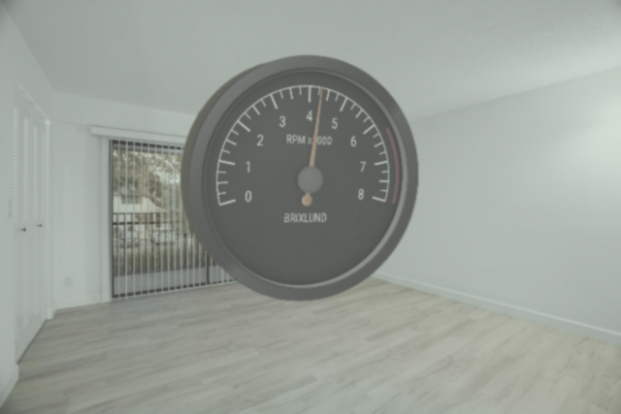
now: 4250
